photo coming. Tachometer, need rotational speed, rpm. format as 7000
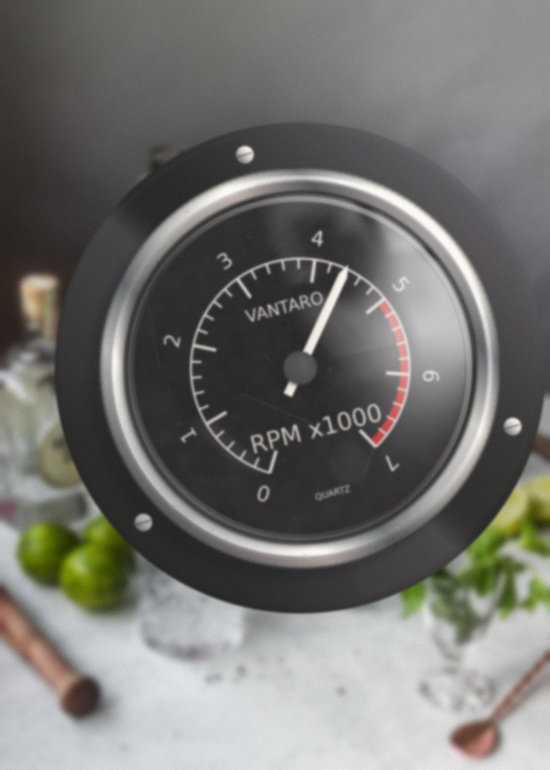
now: 4400
